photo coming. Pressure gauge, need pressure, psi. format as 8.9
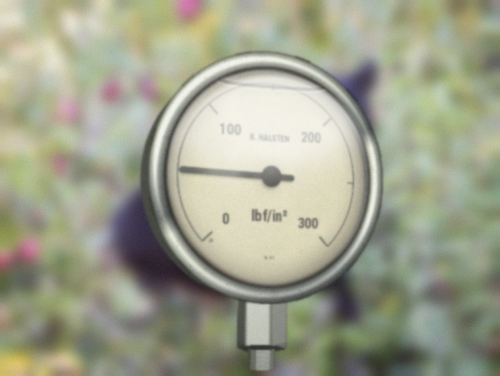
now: 50
